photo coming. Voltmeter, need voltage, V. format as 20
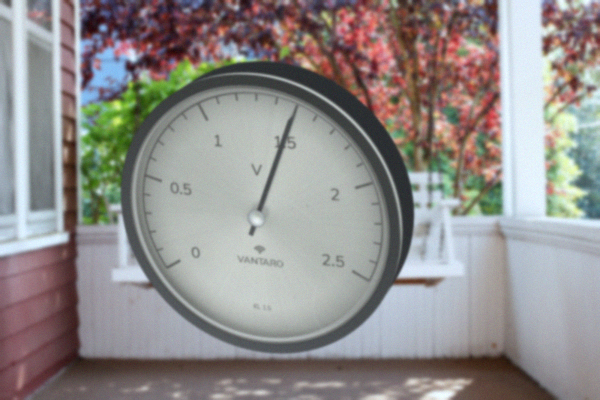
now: 1.5
